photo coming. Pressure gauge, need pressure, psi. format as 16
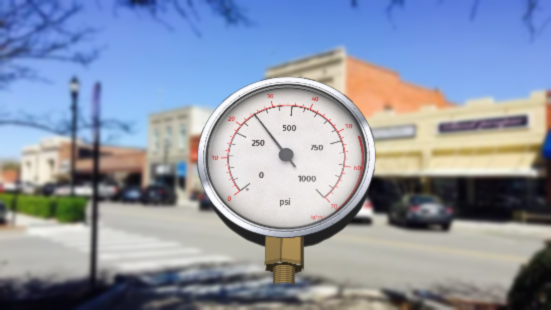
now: 350
